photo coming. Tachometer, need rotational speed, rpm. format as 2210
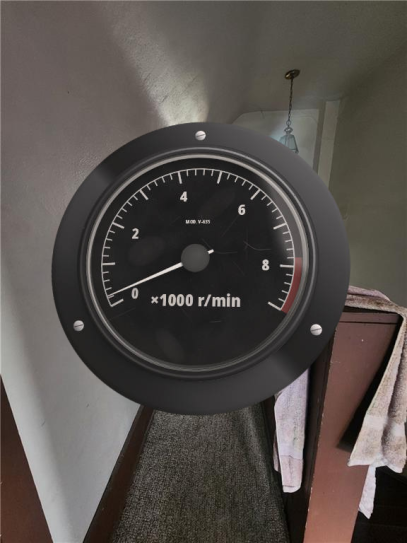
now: 200
